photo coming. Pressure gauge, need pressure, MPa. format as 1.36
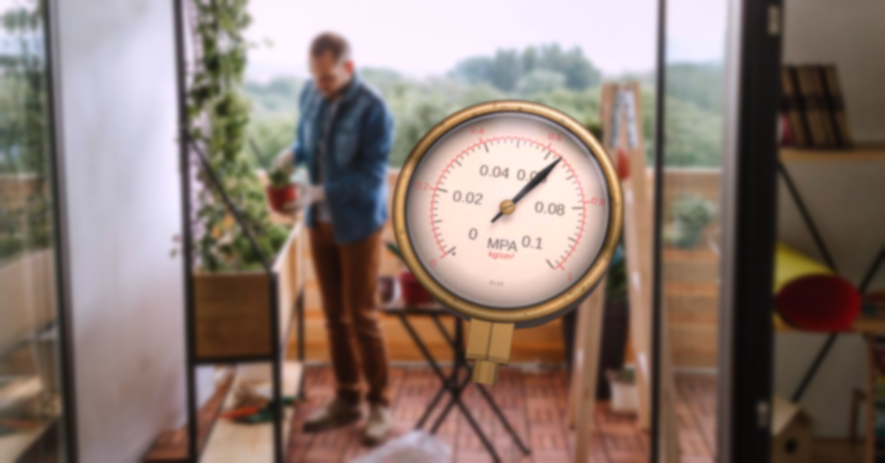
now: 0.064
